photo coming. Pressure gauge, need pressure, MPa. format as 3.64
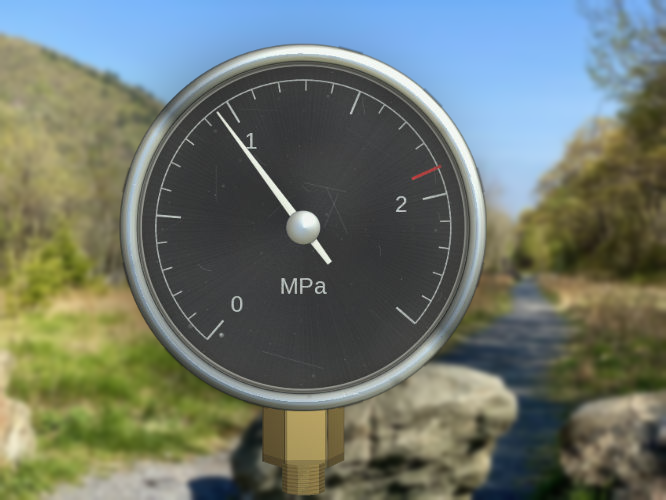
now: 0.95
